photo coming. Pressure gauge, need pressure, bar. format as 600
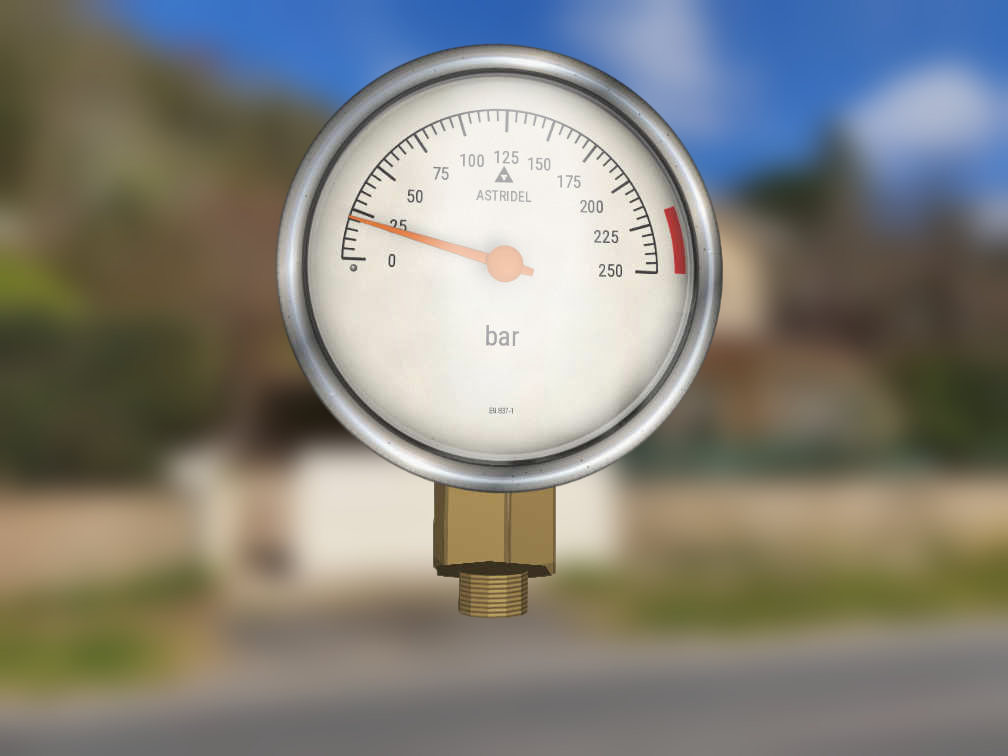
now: 20
